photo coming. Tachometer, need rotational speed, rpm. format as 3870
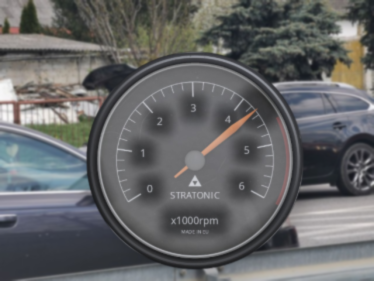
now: 4300
